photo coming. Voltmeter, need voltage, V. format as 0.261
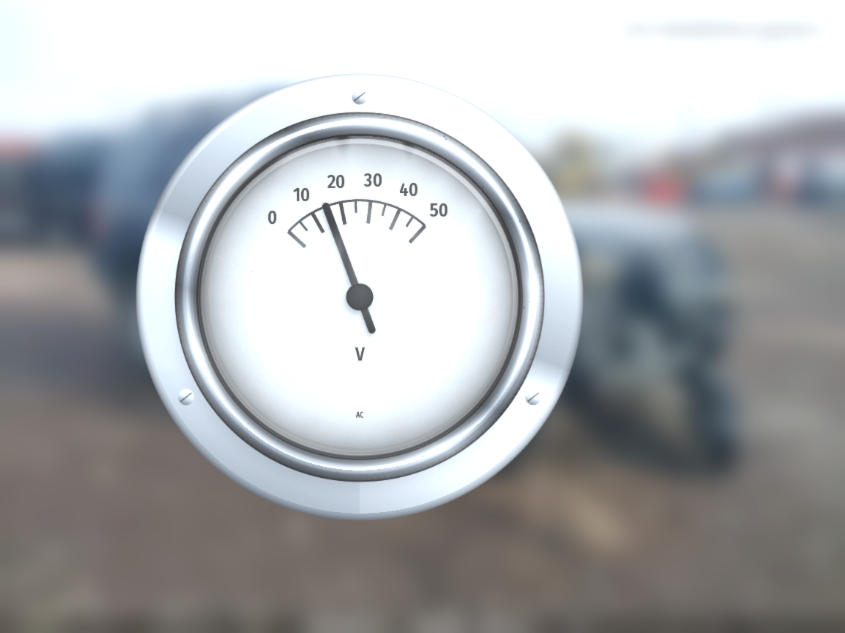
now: 15
